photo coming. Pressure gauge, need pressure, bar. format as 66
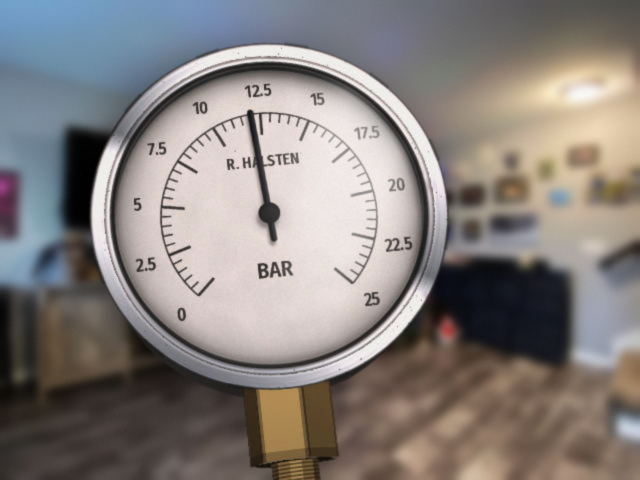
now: 12
